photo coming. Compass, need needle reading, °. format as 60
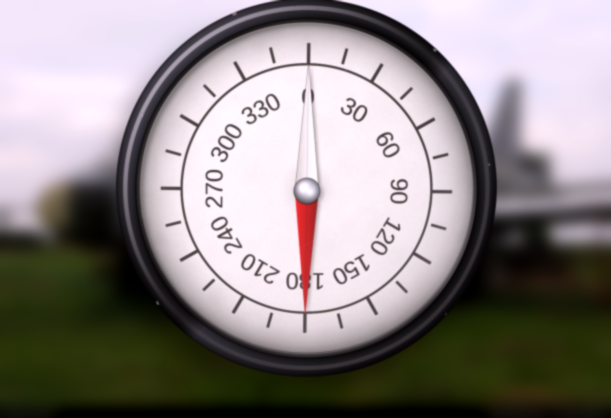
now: 180
